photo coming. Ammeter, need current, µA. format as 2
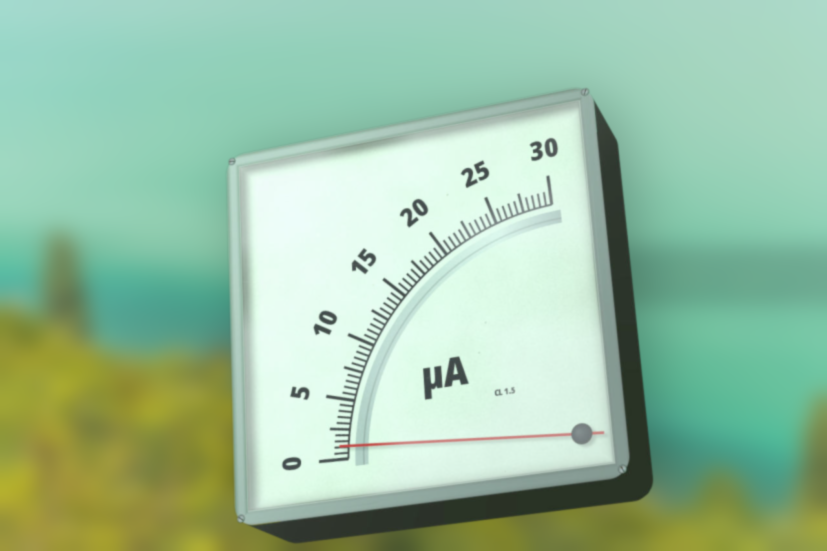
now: 1
